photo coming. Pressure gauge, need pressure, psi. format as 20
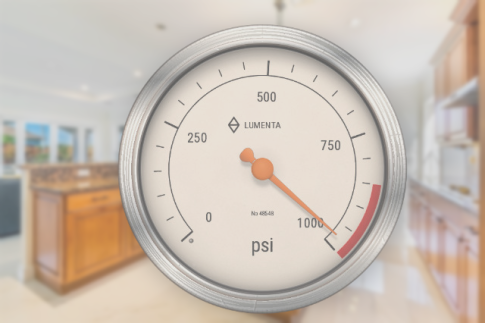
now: 975
